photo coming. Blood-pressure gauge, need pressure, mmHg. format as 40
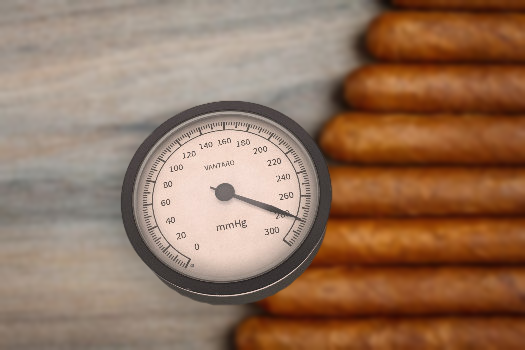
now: 280
